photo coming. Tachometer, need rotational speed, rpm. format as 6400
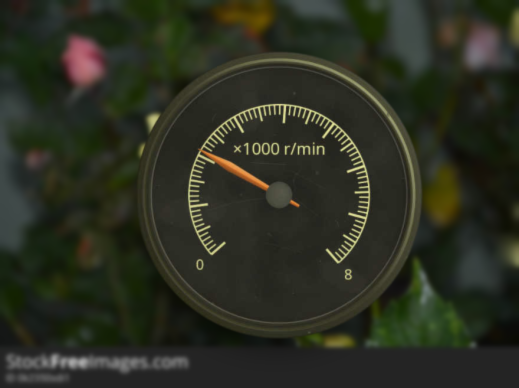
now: 2100
